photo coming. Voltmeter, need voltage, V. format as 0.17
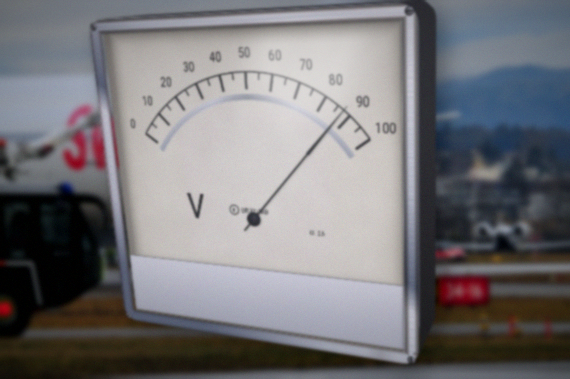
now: 87.5
